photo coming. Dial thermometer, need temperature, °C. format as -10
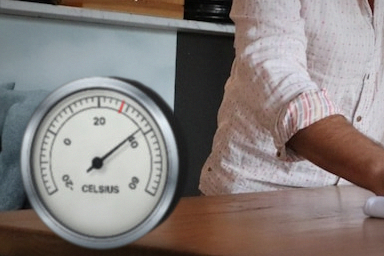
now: 38
